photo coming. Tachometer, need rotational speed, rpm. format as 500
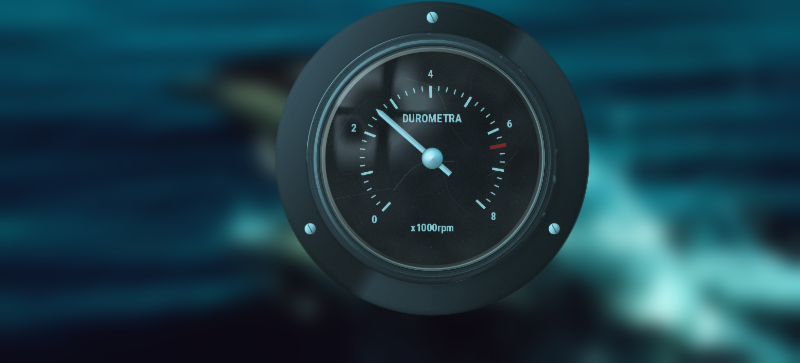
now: 2600
